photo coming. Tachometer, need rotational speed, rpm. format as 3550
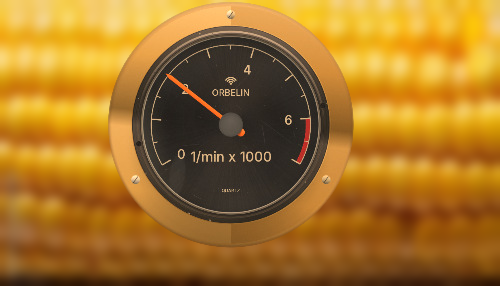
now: 2000
